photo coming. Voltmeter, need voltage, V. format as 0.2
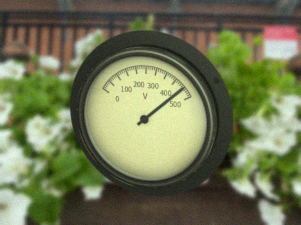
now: 450
